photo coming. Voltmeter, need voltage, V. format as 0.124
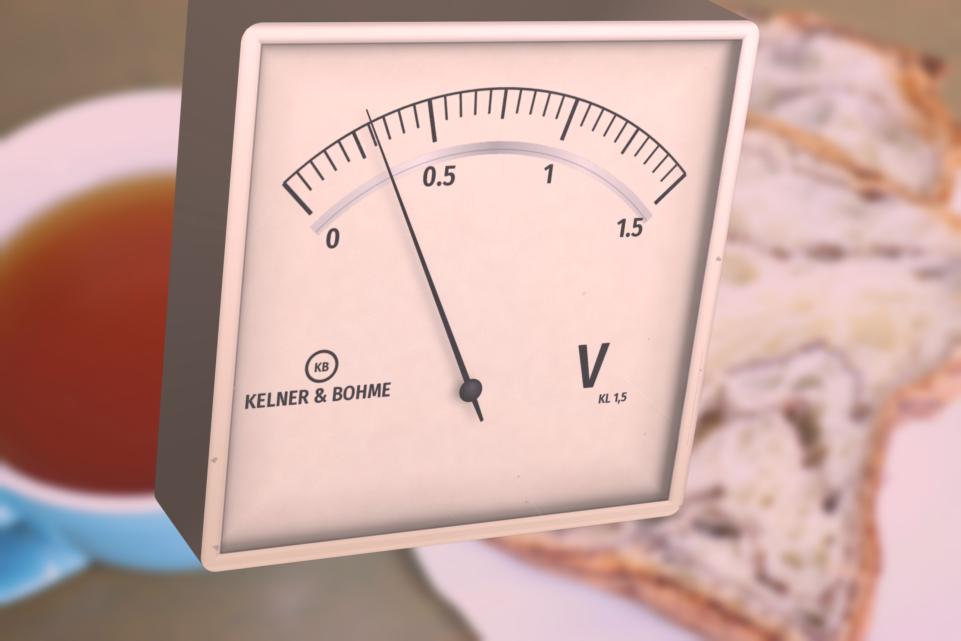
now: 0.3
